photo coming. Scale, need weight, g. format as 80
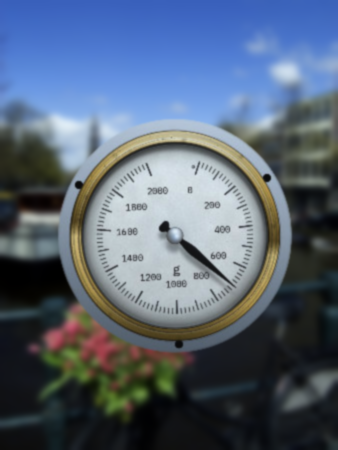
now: 700
